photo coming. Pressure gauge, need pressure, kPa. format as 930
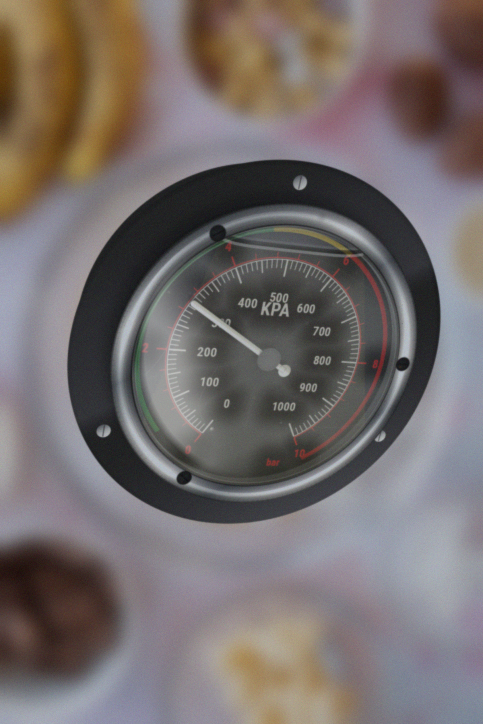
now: 300
